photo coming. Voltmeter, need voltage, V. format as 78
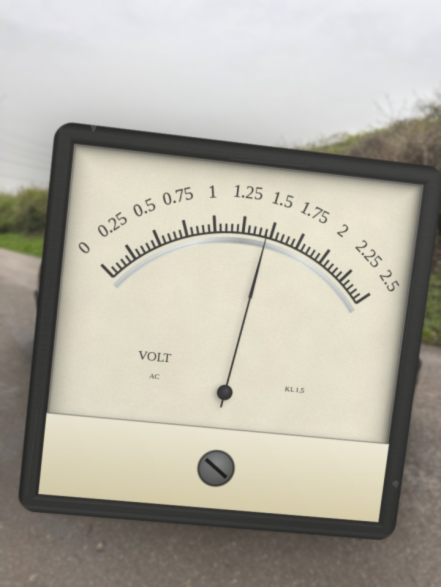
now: 1.45
